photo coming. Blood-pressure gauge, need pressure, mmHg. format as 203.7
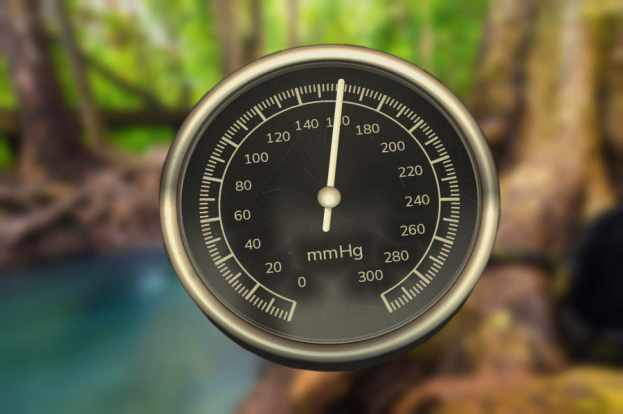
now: 160
